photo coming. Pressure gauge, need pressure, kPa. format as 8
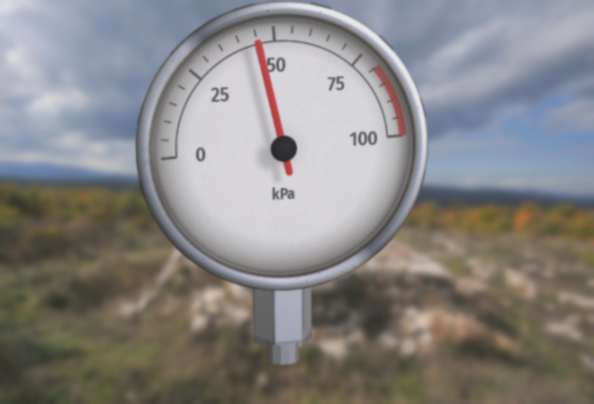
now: 45
